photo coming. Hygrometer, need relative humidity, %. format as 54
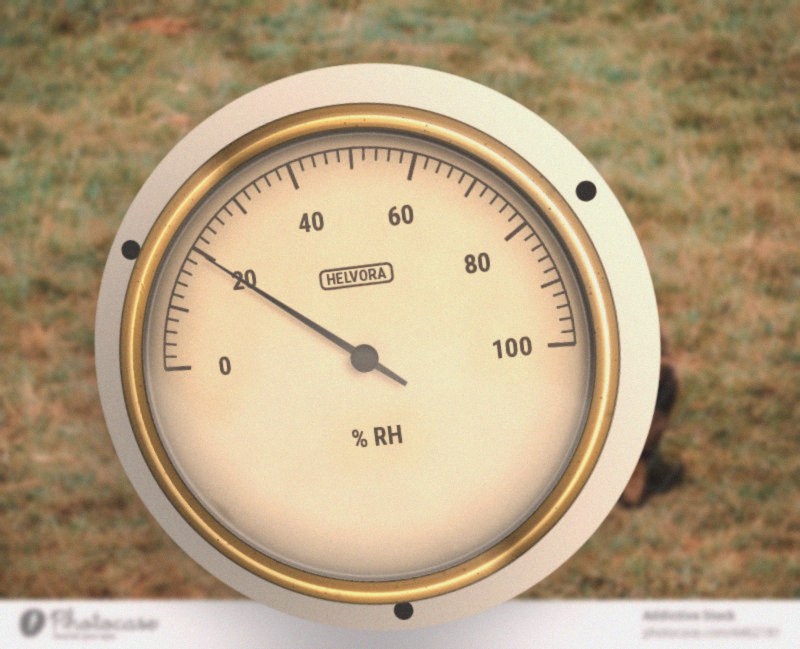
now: 20
